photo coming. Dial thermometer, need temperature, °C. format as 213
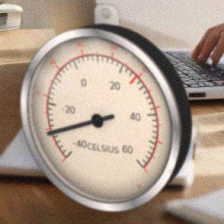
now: -30
